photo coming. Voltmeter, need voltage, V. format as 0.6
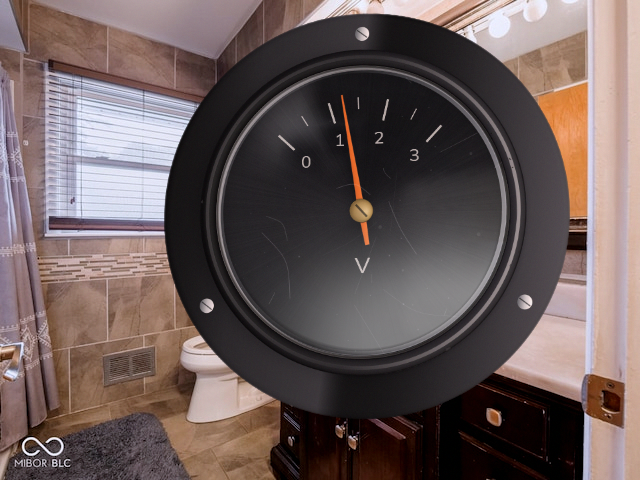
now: 1.25
